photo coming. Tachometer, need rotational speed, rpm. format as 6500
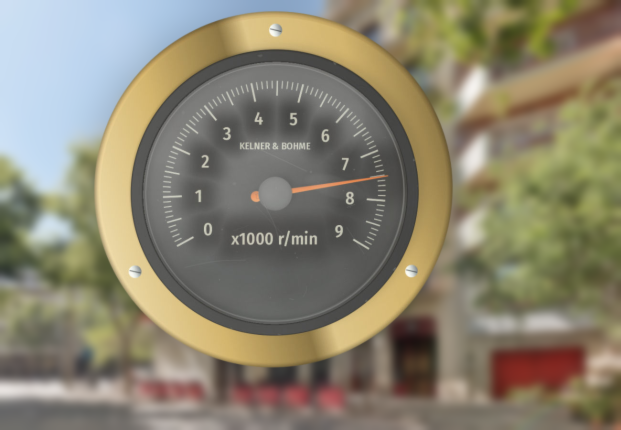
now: 7500
